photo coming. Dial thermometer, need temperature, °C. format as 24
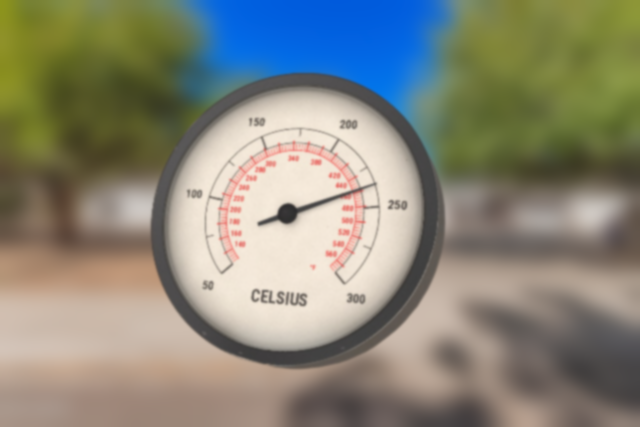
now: 237.5
